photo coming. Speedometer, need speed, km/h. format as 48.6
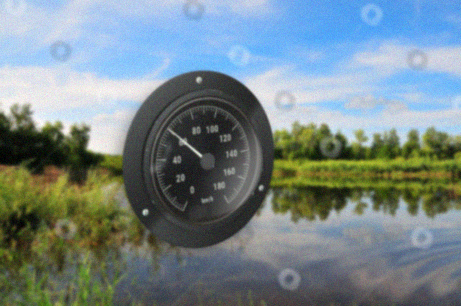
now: 60
